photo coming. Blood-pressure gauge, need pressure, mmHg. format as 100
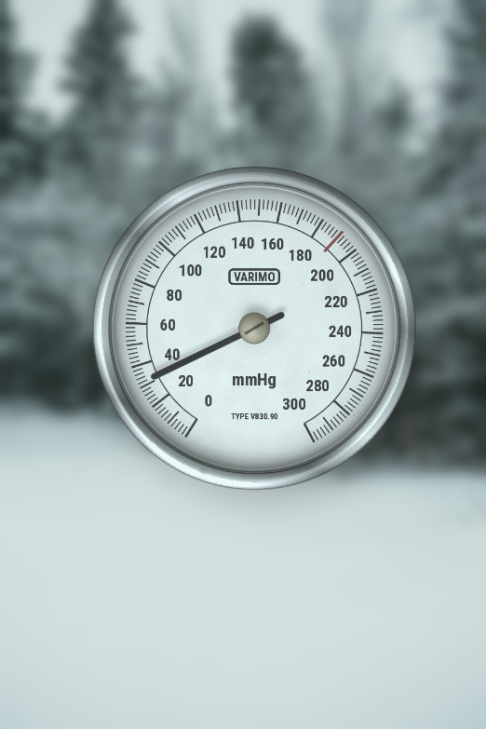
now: 32
